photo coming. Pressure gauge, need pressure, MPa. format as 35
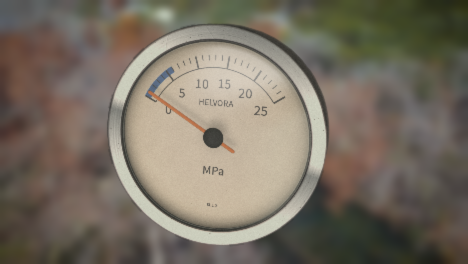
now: 1
